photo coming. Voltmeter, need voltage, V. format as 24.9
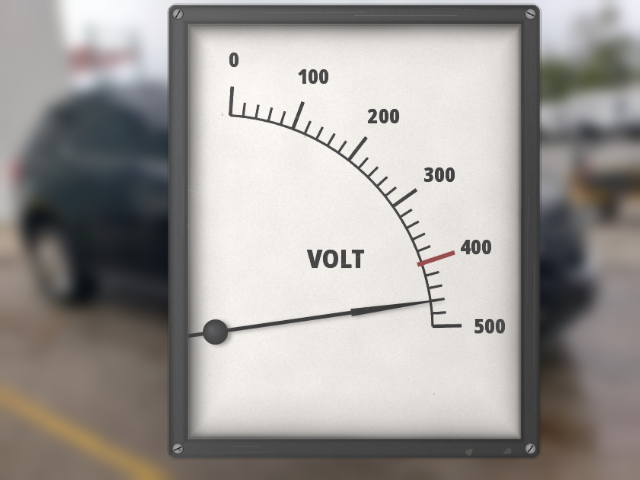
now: 460
